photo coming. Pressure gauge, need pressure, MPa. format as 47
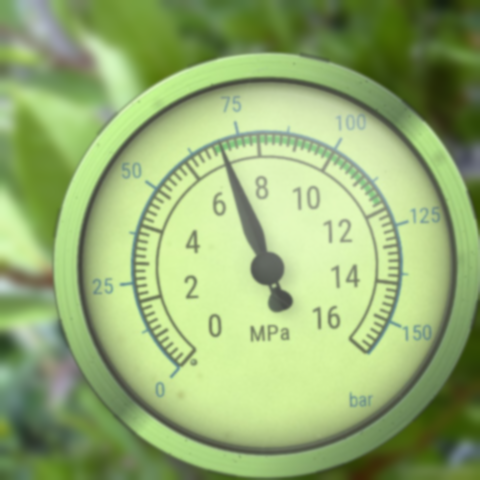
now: 7
